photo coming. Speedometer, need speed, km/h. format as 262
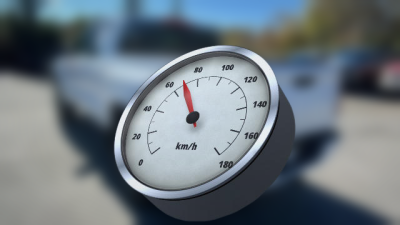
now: 70
